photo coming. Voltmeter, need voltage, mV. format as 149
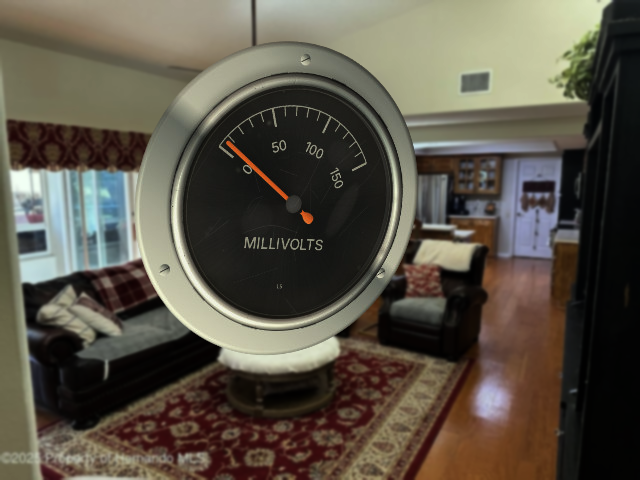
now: 5
